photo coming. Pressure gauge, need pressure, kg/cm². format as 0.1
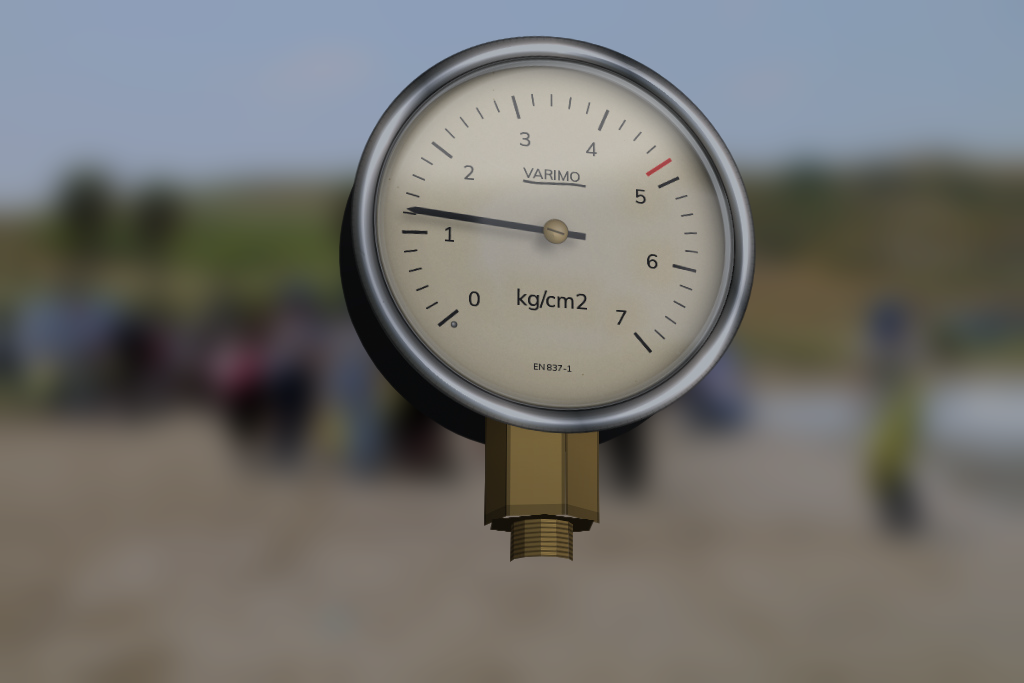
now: 1.2
